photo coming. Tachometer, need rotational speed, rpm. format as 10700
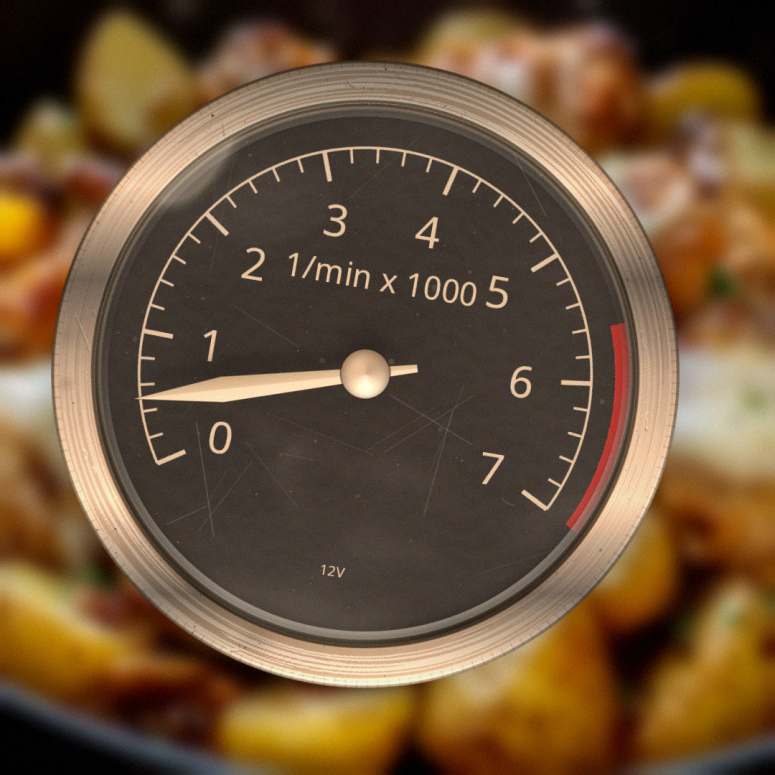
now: 500
